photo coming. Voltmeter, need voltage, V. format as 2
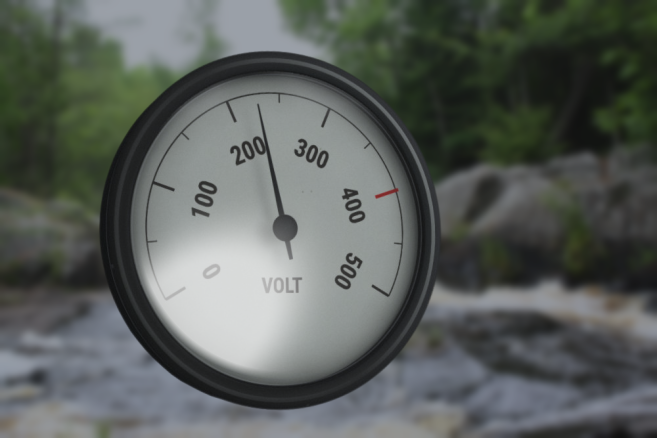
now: 225
